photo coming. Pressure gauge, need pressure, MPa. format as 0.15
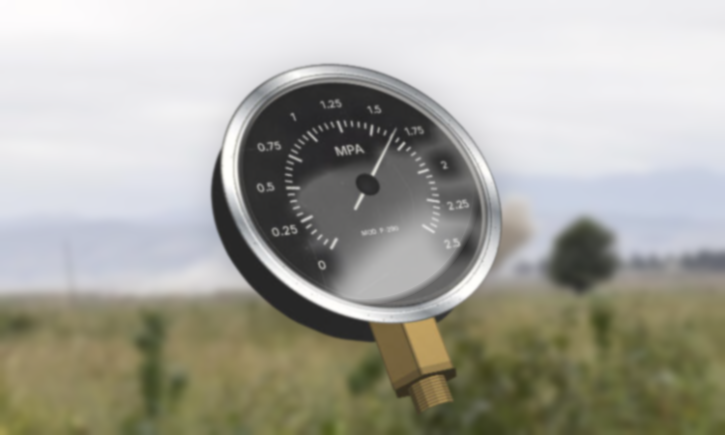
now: 1.65
